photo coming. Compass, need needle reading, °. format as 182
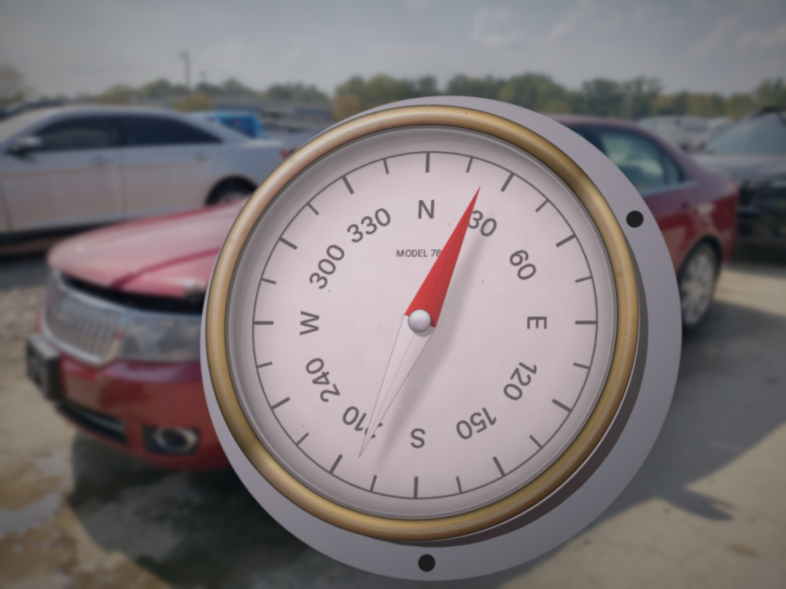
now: 22.5
